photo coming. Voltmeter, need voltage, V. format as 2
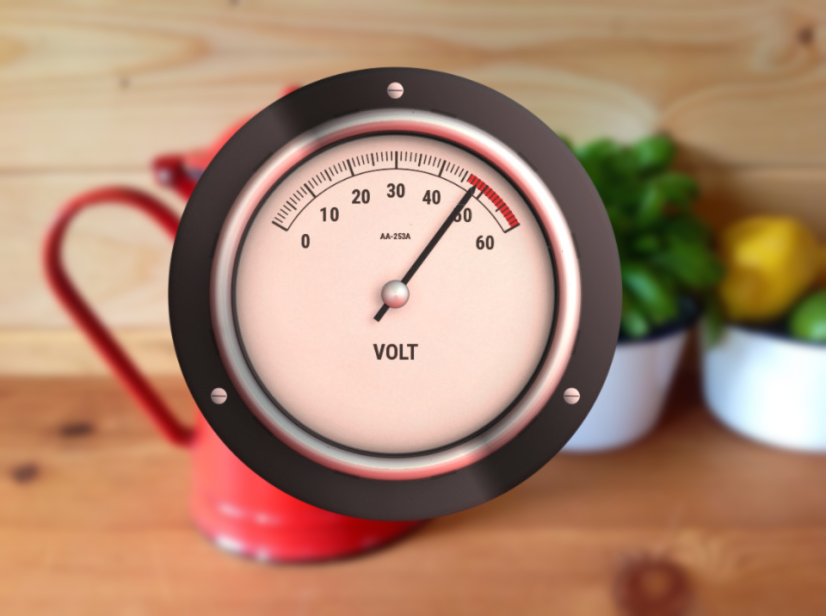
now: 48
